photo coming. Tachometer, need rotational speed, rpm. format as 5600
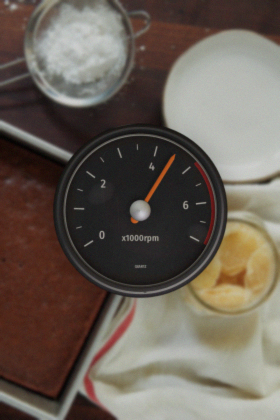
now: 4500
